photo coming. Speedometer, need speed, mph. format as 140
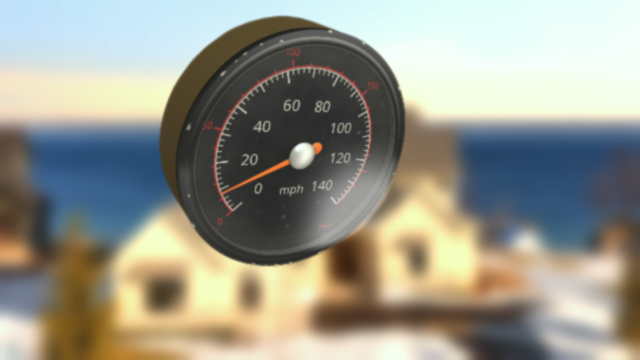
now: 10
